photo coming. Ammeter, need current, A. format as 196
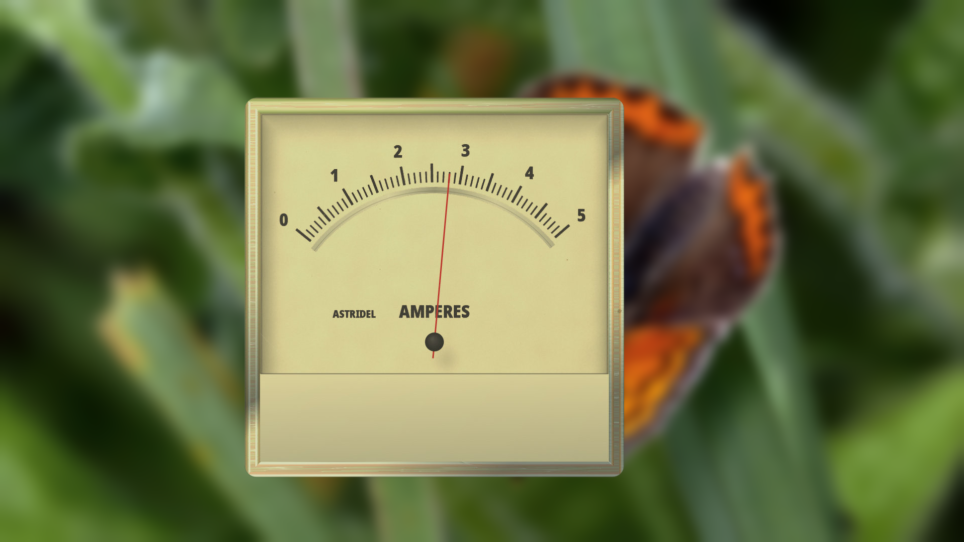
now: 2.8
